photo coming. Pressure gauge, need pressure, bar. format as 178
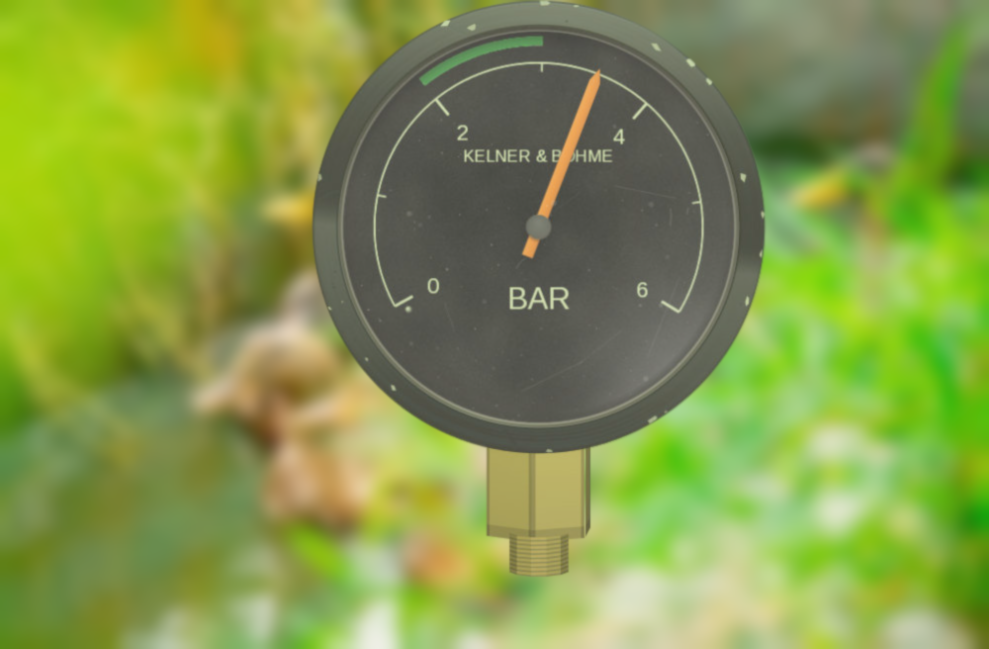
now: 3.5
